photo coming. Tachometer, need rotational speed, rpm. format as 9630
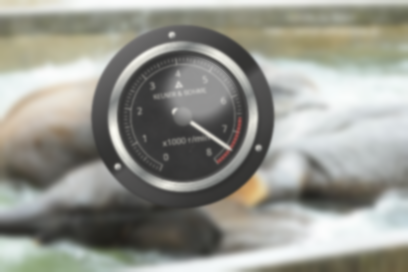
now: 7500
